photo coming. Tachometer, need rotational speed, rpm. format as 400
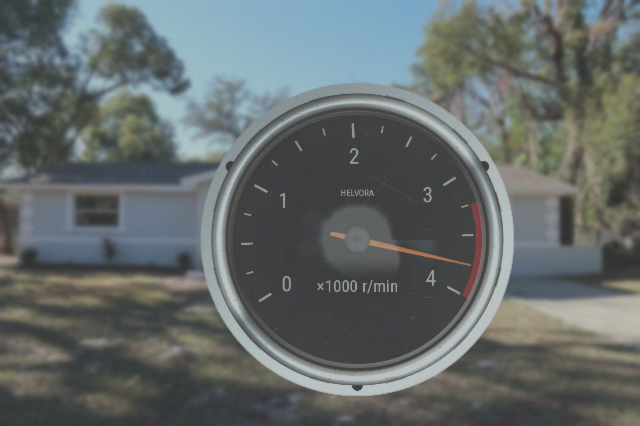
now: 3750
